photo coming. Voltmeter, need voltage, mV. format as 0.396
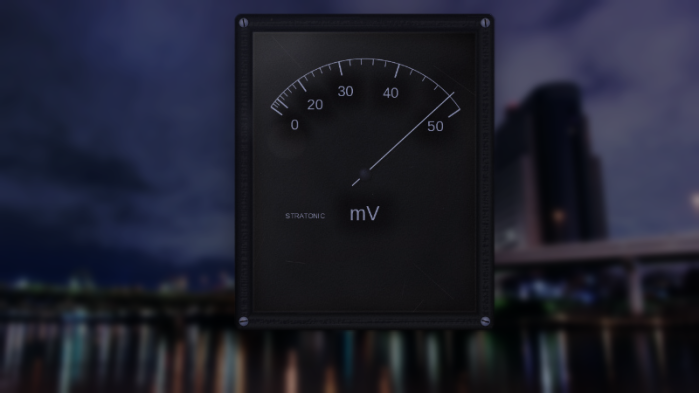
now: 48
